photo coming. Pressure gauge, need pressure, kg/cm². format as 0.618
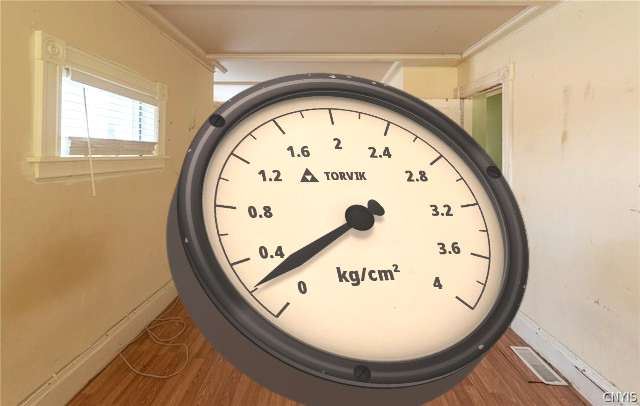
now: 0.2
